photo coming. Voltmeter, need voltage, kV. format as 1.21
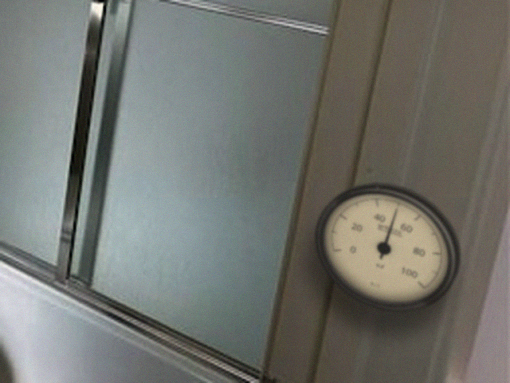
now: 50
